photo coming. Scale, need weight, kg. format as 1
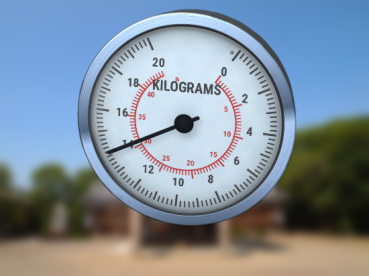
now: 14
